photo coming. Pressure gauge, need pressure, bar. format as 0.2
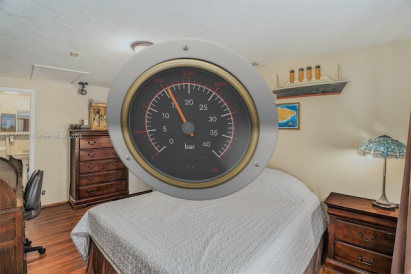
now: 16
